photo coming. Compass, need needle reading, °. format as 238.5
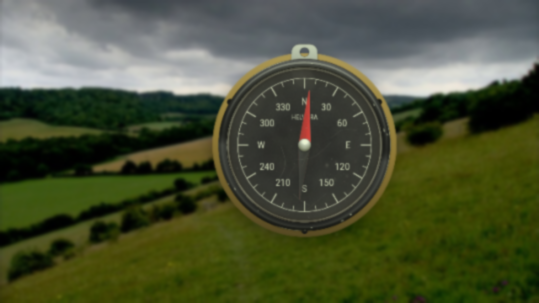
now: 5
